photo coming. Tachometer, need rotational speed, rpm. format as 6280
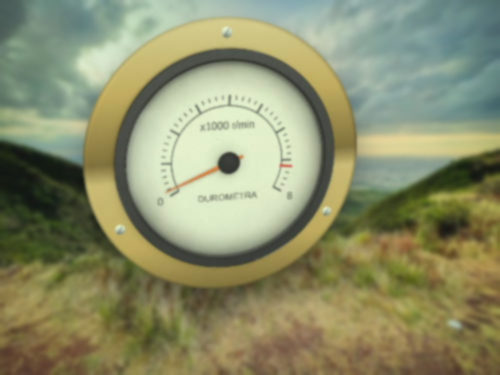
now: 200
